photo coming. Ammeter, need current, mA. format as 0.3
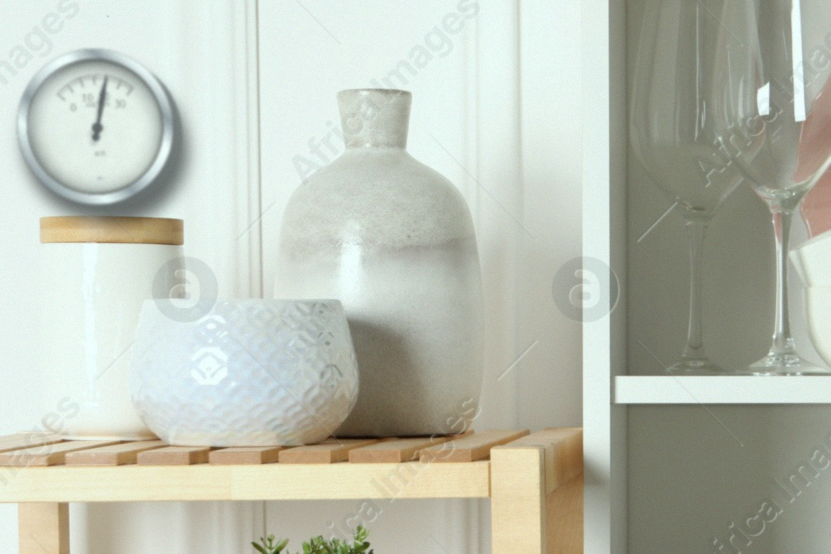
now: 20
